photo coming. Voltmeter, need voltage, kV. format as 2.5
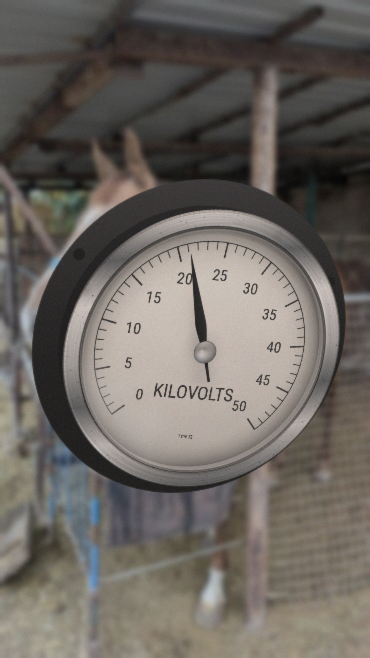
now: 21
